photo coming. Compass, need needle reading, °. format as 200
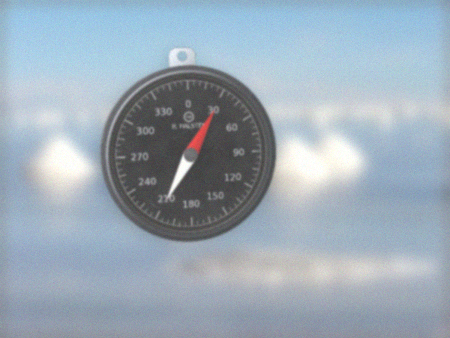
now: 30
